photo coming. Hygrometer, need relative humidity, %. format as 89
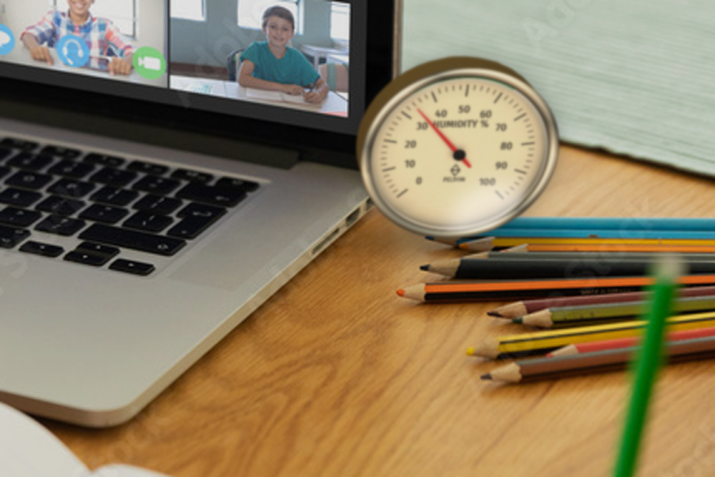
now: 34
